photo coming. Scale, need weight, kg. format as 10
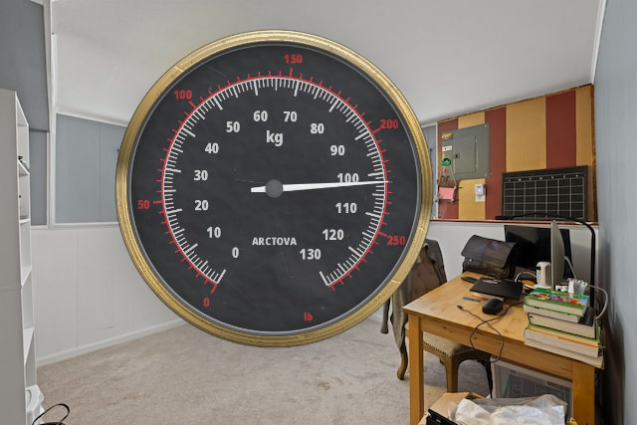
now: 102
